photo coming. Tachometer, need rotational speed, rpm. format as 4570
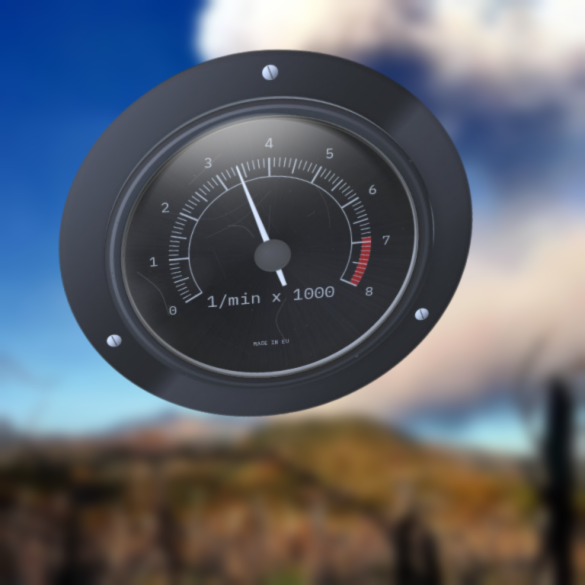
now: 3400
